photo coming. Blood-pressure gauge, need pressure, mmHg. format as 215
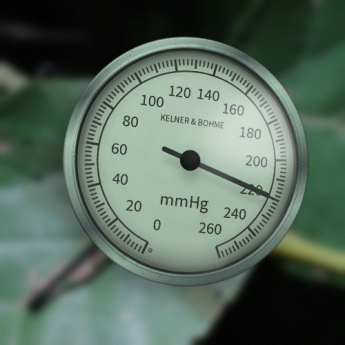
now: 220
